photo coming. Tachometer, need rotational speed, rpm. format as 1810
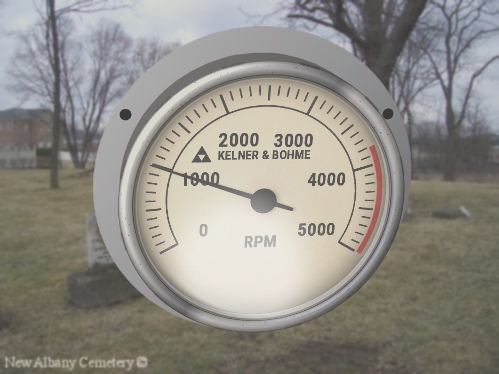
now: 1000
